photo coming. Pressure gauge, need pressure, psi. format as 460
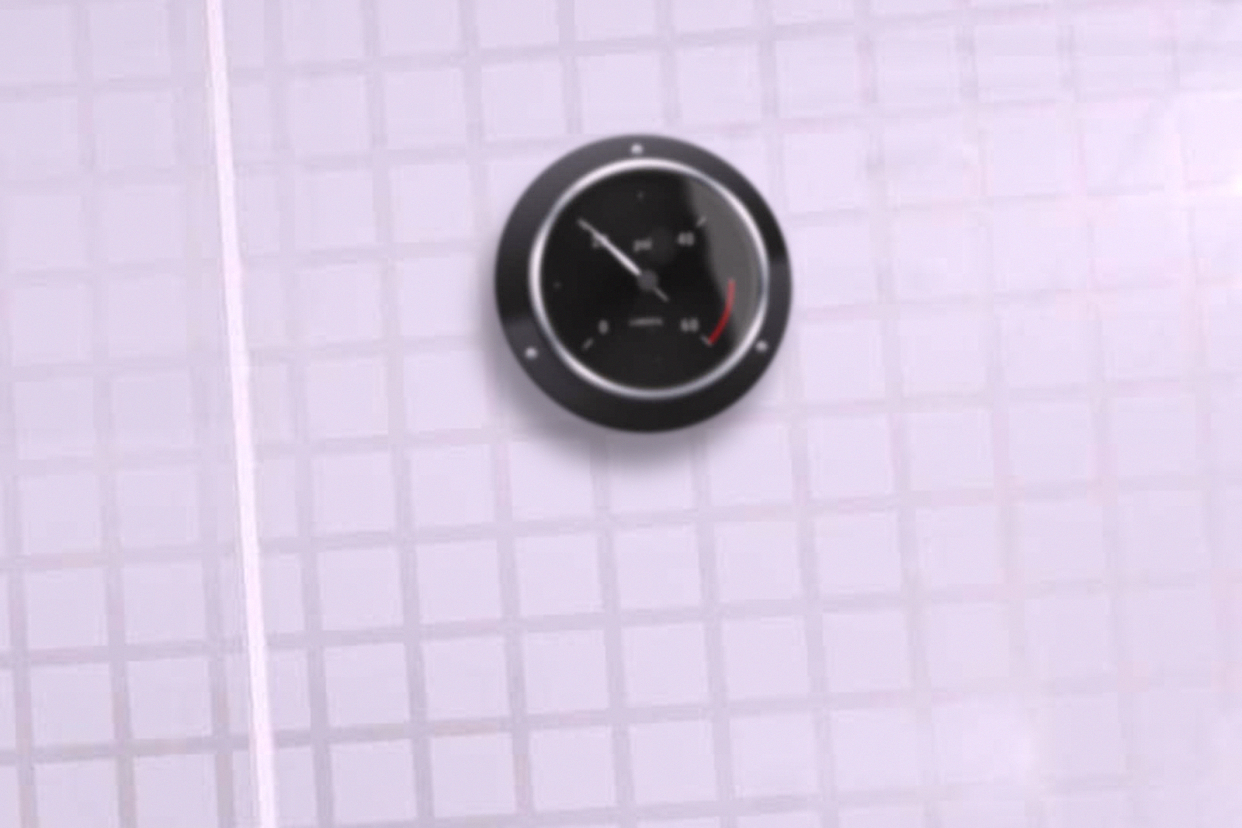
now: 20
